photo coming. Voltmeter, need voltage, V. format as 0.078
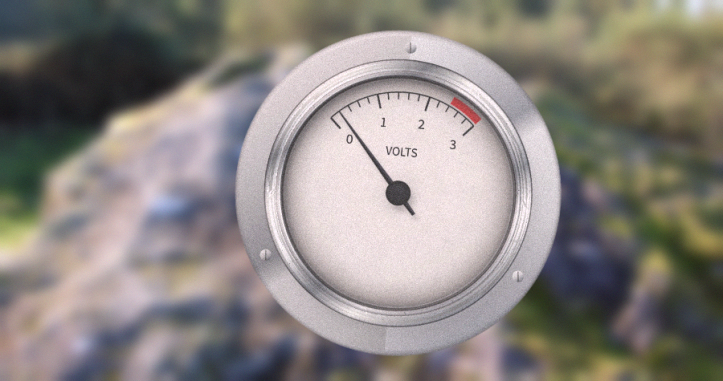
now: 0.2
